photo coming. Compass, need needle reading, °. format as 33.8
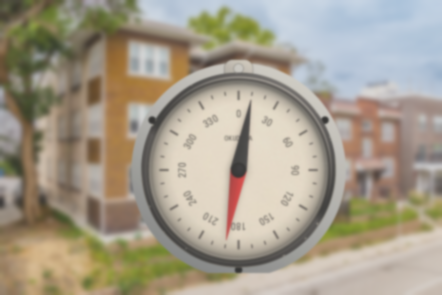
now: 190
